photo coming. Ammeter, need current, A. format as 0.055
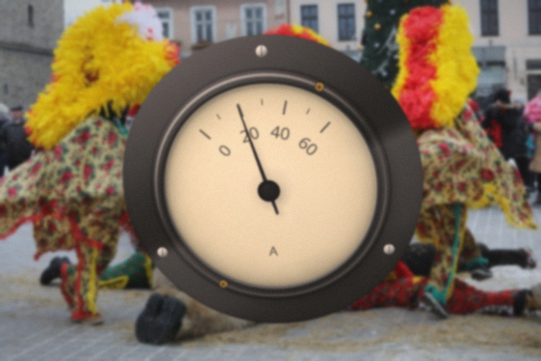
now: 20
